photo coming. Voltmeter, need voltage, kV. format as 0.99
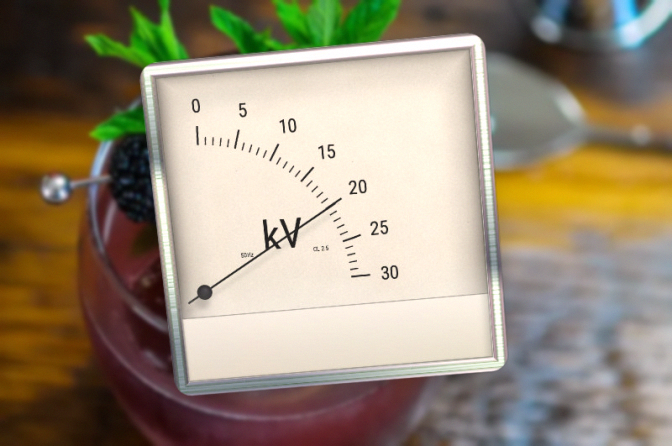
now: 20
